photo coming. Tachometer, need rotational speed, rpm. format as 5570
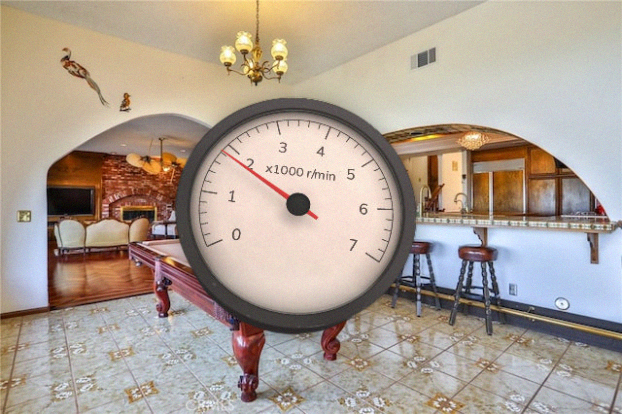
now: 1800
